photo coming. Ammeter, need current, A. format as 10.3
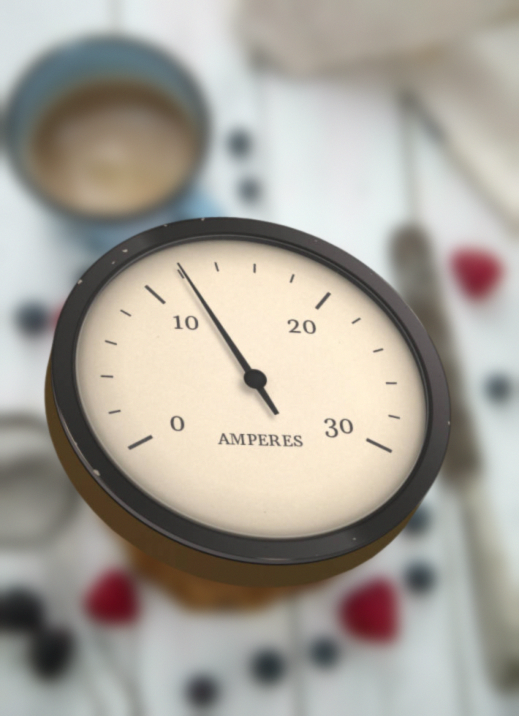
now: 12
